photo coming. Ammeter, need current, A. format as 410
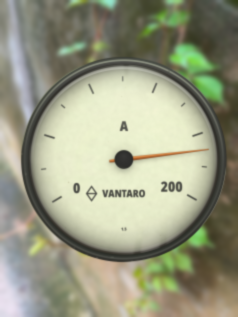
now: 170
